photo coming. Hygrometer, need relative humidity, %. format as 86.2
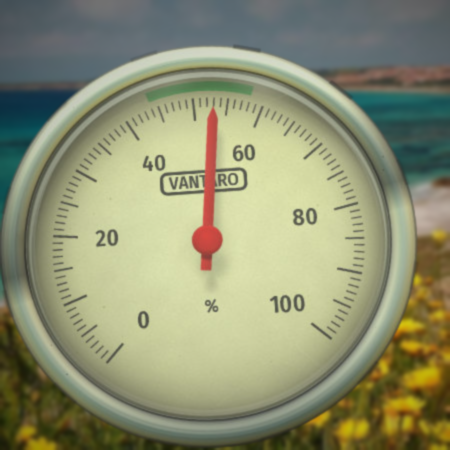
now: 53
